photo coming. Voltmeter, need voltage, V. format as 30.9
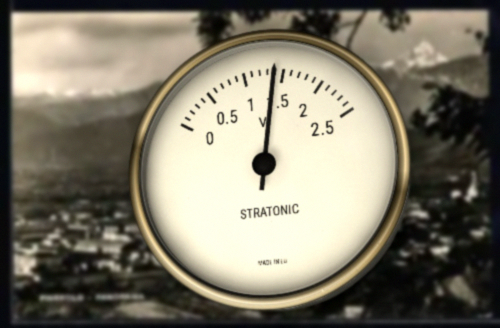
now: 1.4
